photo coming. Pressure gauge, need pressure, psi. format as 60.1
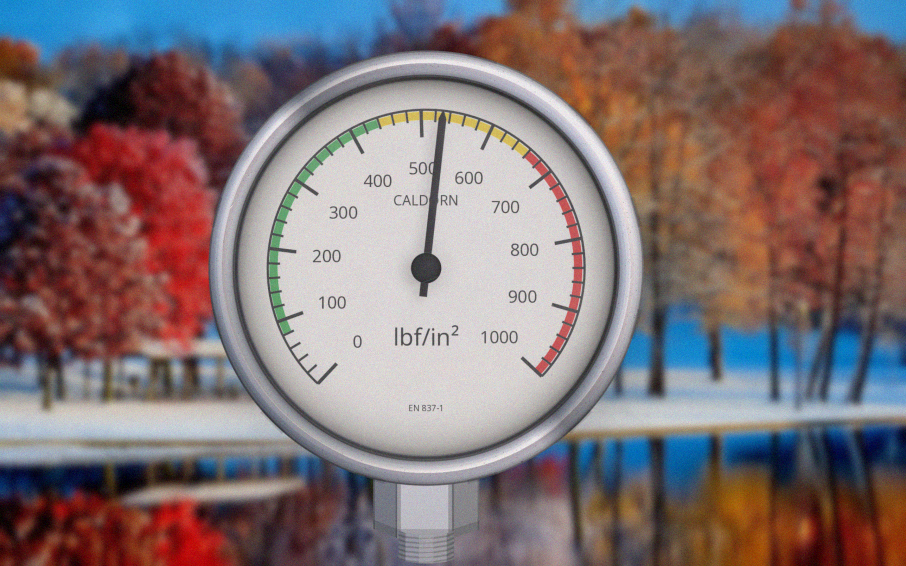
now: 530
